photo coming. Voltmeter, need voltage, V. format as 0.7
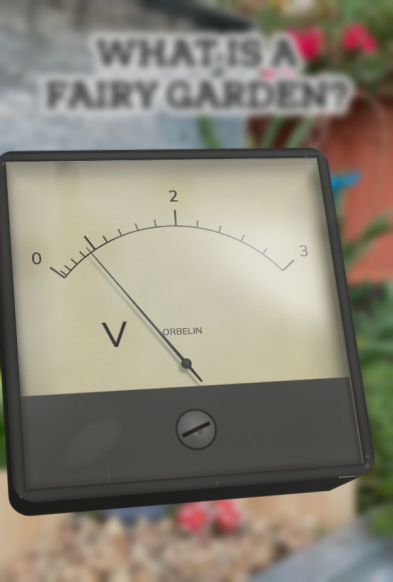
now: 0.9
